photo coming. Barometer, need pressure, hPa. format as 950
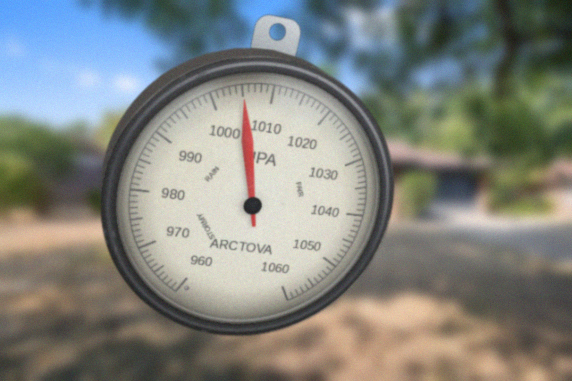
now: 1005
